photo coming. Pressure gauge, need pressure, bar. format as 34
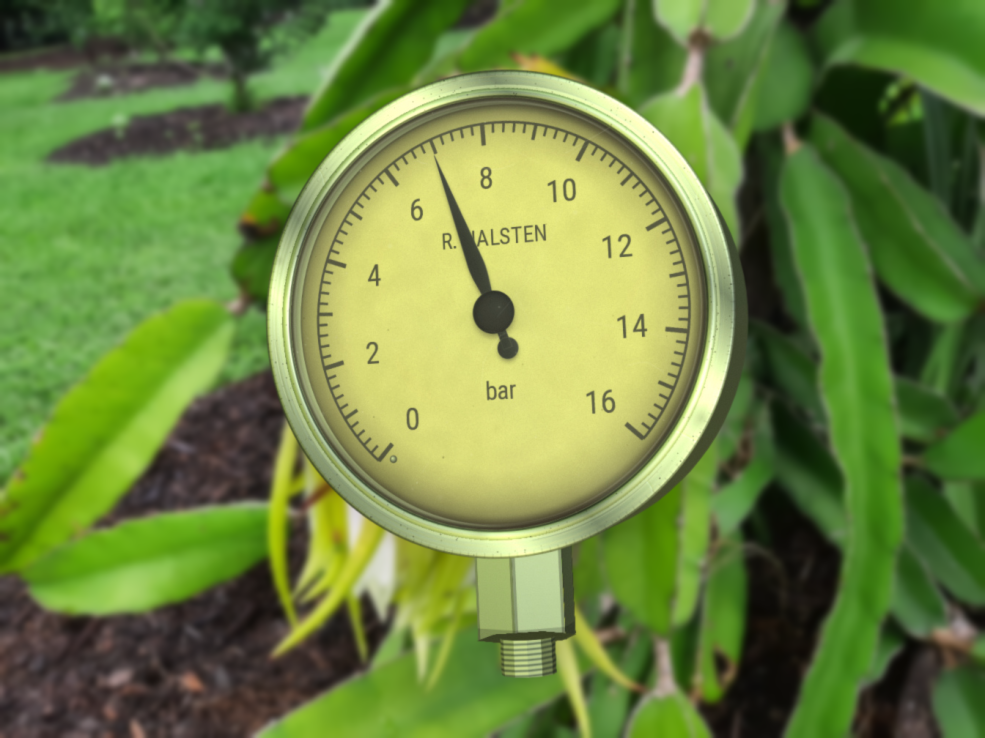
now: 7
